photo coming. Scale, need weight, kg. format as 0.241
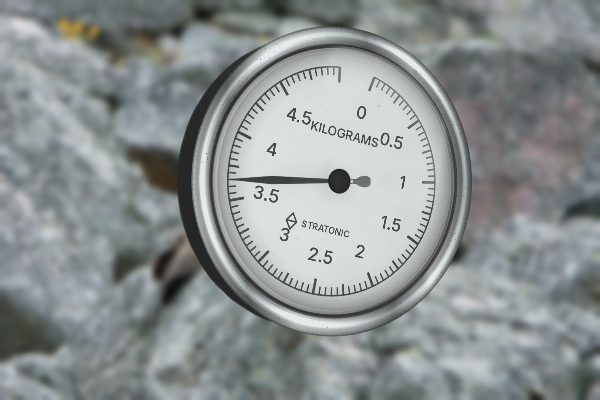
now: 3.65
